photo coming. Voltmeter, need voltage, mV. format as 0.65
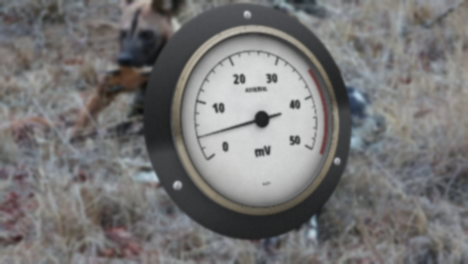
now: 4
